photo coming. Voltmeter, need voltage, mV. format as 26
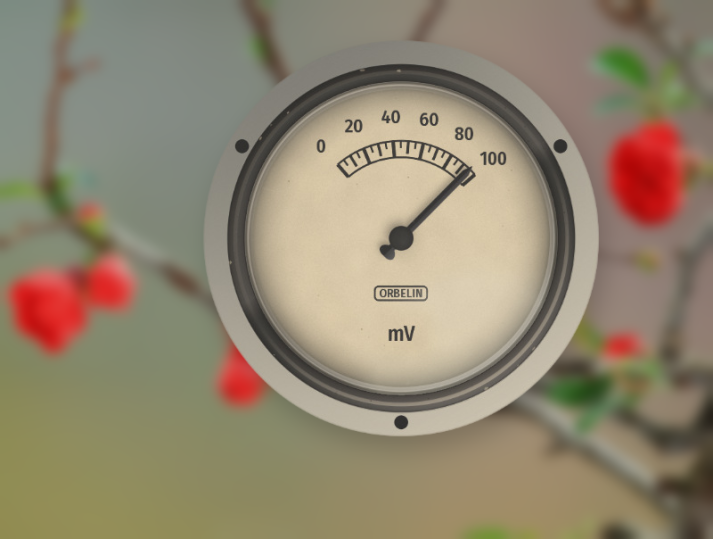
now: 95
